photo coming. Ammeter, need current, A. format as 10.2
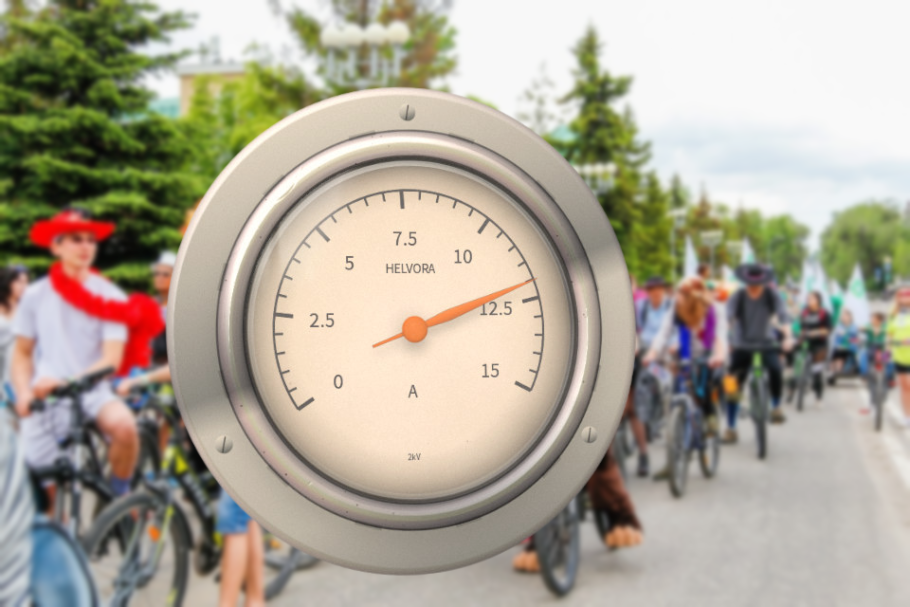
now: 12
